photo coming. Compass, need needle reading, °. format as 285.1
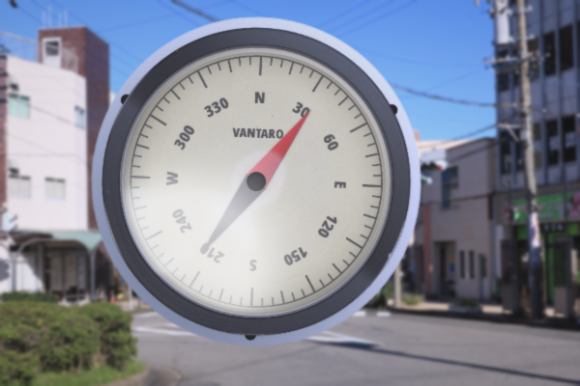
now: 35
